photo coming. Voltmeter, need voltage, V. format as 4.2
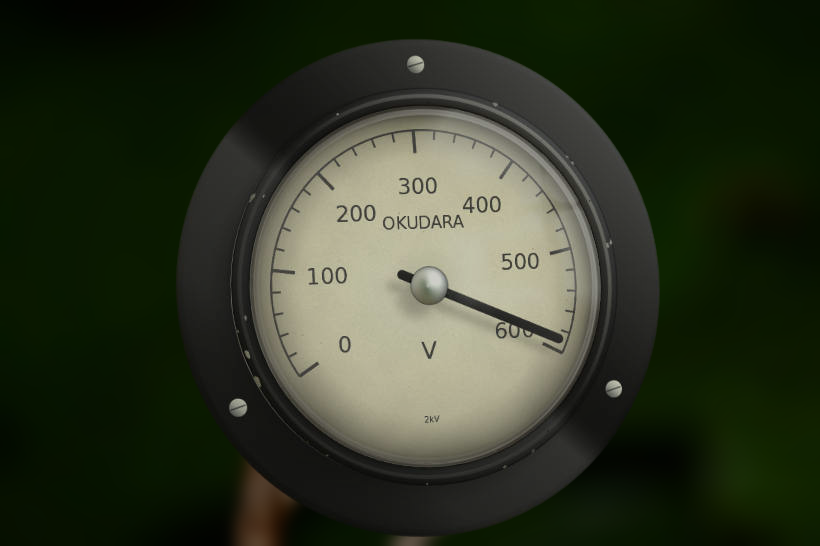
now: 590
